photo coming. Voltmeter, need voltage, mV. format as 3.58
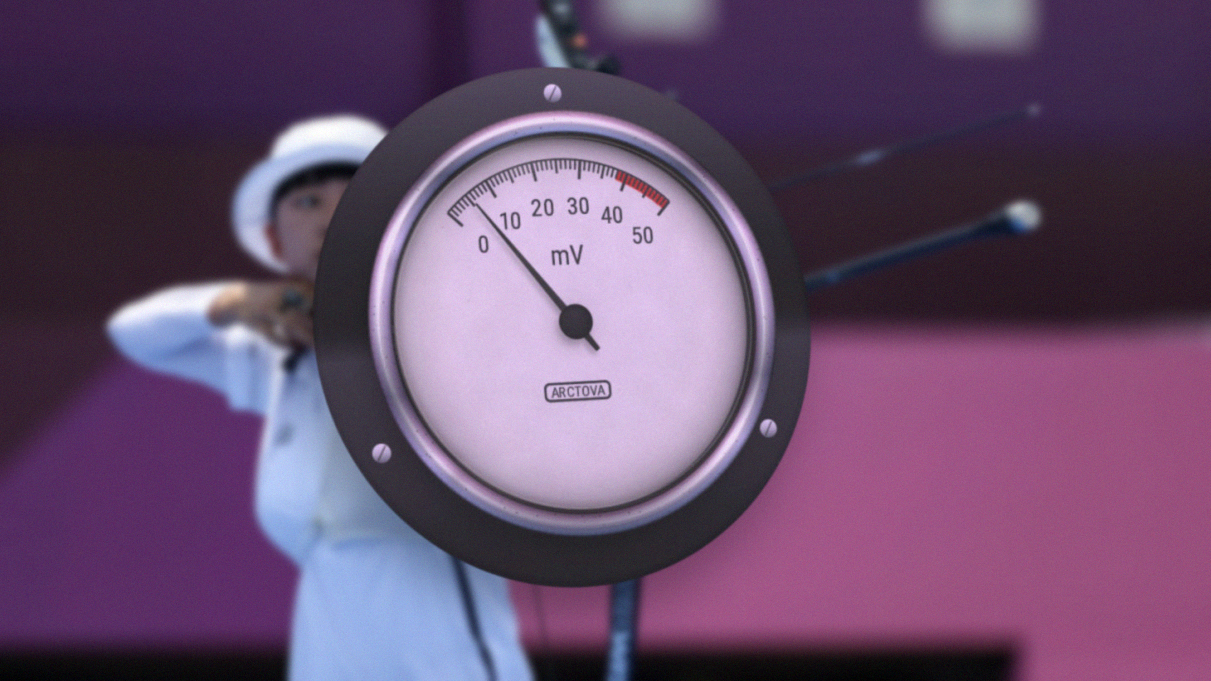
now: 5
